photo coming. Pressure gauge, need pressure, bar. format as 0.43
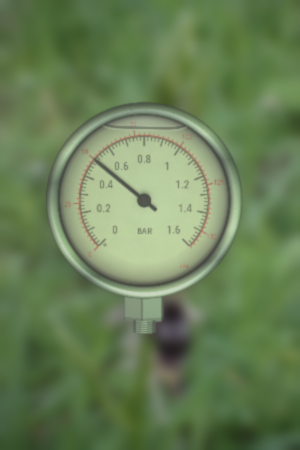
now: 0.5
